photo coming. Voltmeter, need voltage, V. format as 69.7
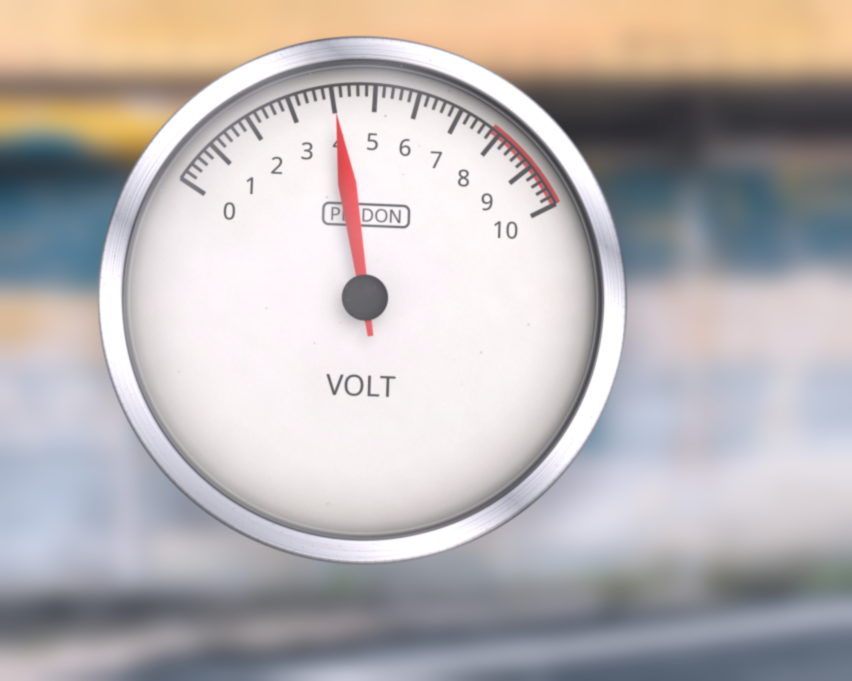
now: 4
